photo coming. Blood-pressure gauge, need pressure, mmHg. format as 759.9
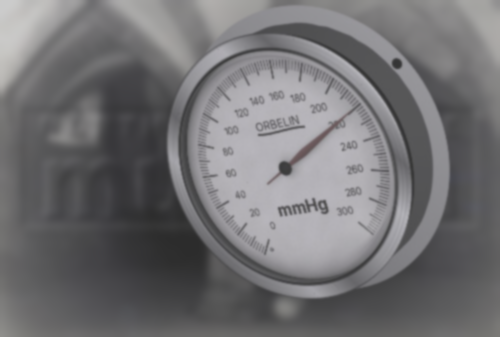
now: 220
